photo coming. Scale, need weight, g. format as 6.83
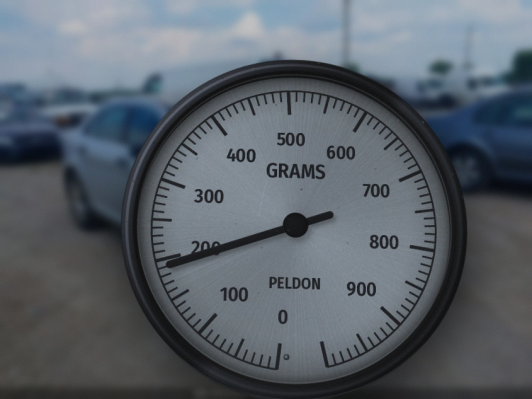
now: 190
